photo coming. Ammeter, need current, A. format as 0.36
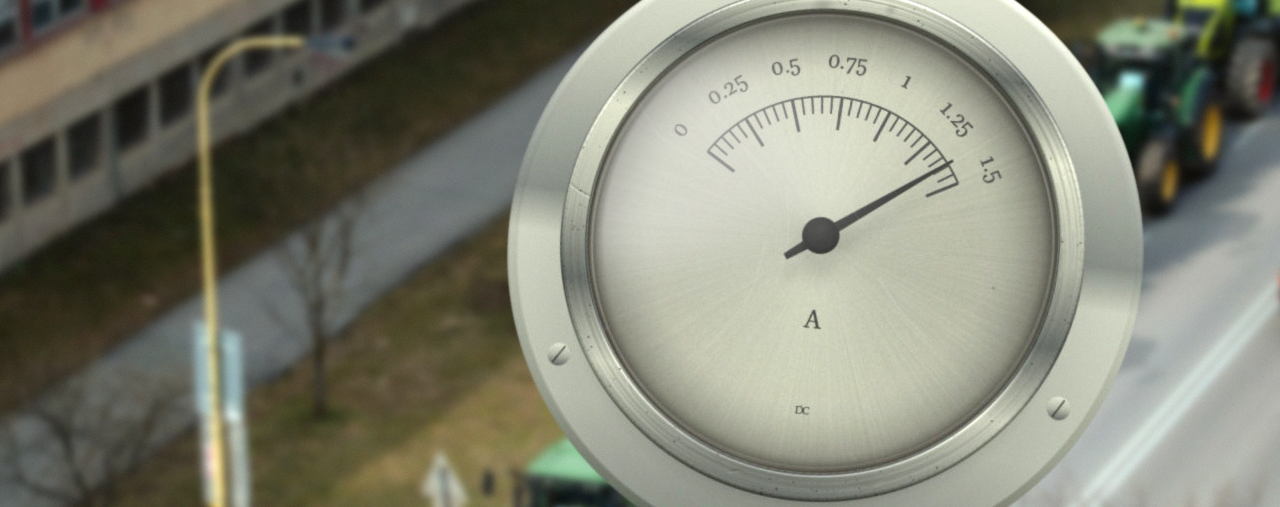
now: 1.4
